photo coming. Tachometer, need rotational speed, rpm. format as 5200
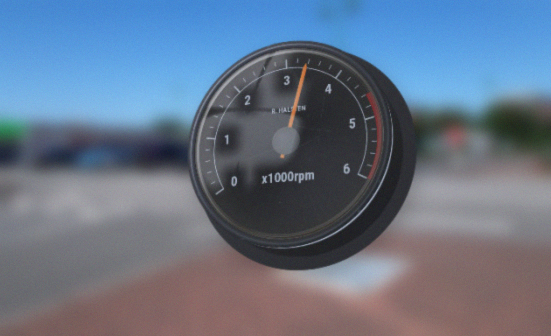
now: 3400
